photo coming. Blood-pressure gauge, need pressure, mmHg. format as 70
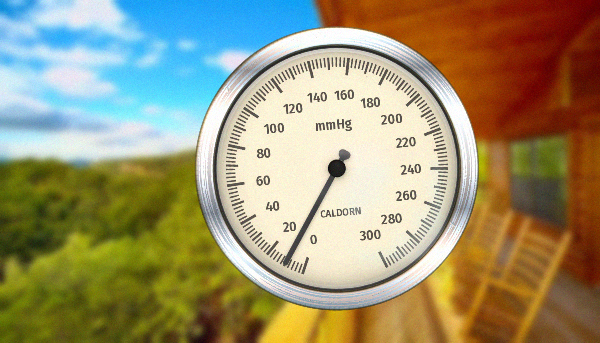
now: 10
